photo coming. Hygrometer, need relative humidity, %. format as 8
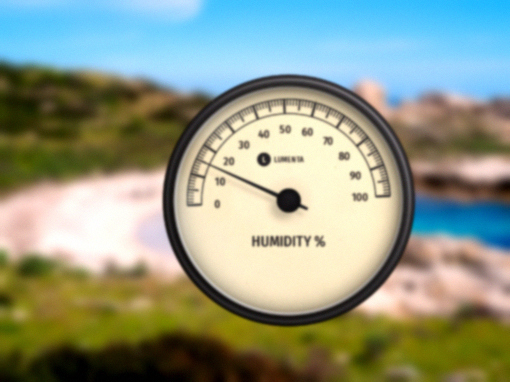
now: 15
